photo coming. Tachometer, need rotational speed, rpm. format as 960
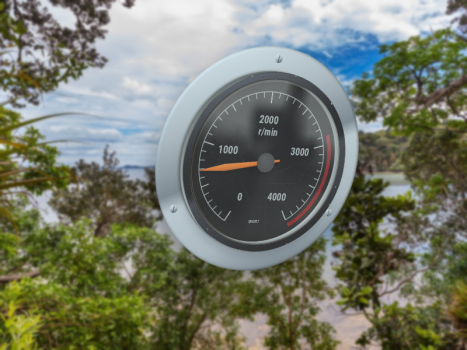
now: 700
